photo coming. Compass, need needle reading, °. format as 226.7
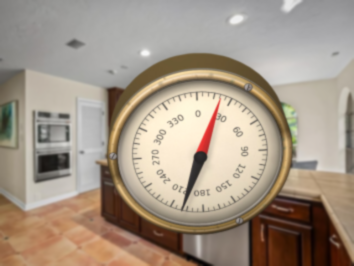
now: 20
